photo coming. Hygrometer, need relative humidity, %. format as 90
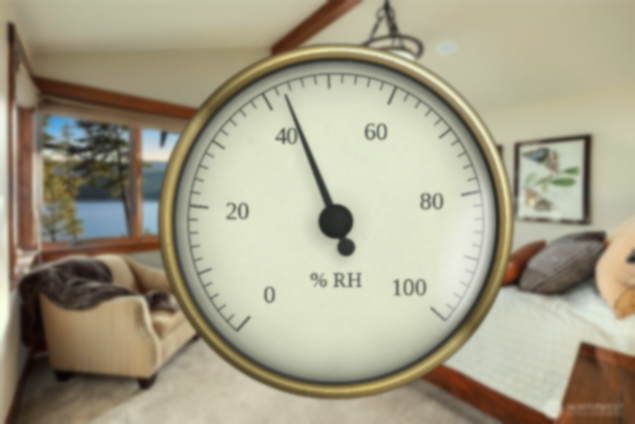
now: 43
